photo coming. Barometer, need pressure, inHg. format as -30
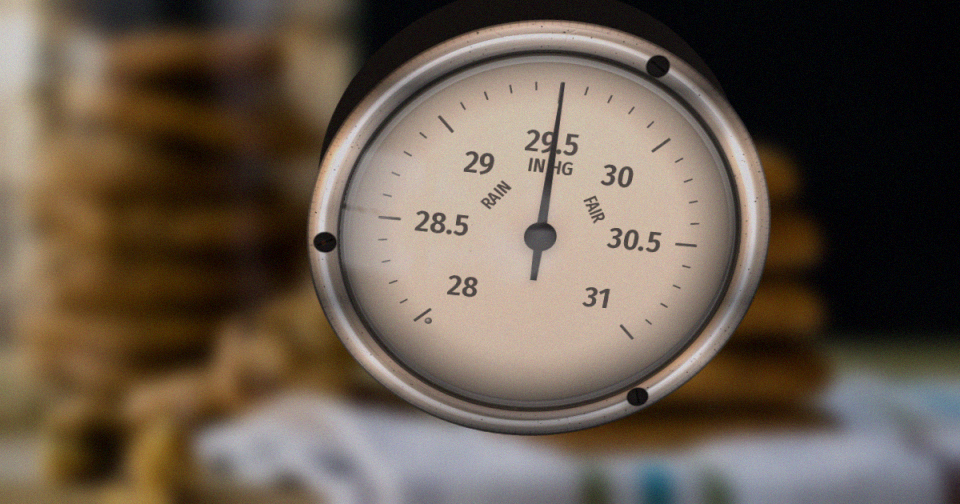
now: 29.5
